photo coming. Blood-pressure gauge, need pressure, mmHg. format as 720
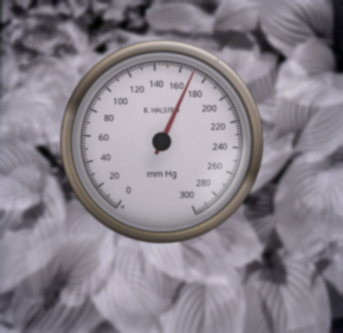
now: 170
